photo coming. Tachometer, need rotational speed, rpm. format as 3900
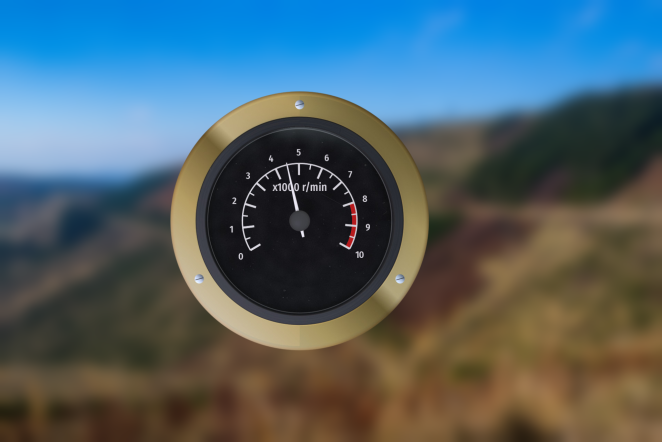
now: 4500
